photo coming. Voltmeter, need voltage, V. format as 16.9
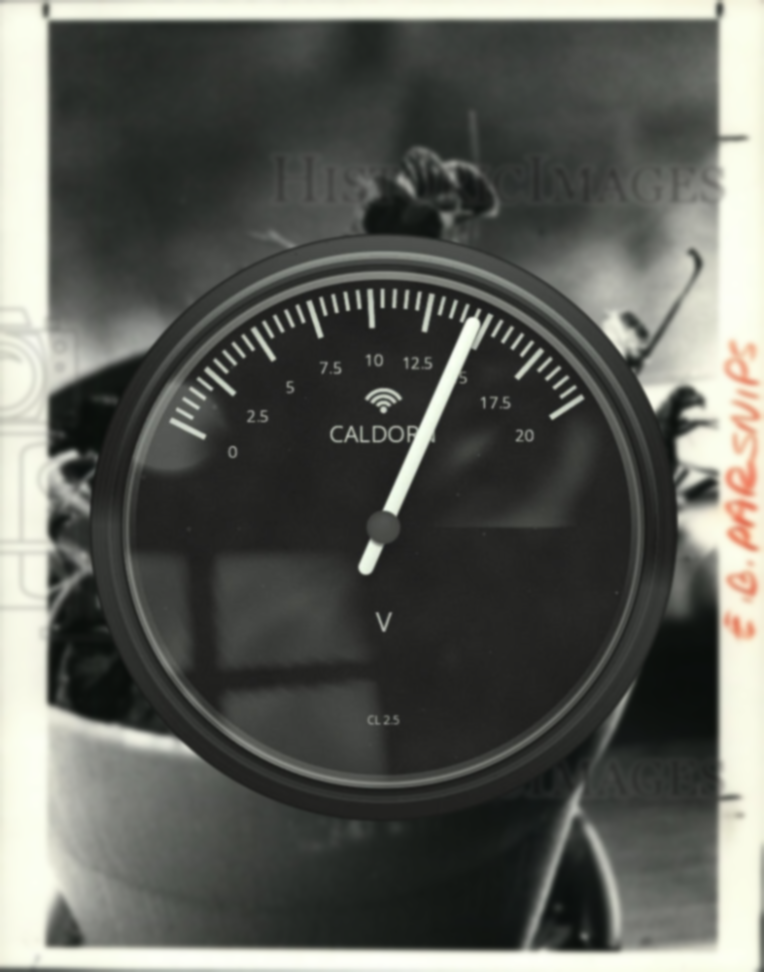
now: 14.5
